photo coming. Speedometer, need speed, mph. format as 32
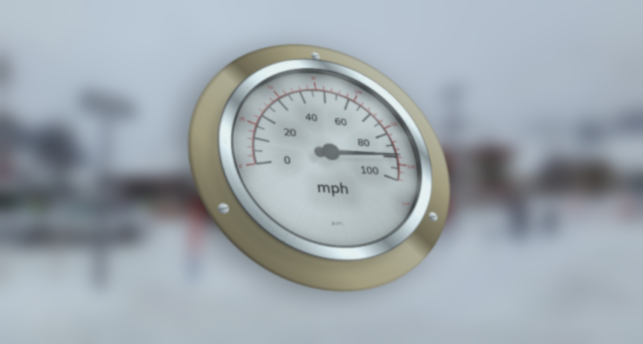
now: 90
